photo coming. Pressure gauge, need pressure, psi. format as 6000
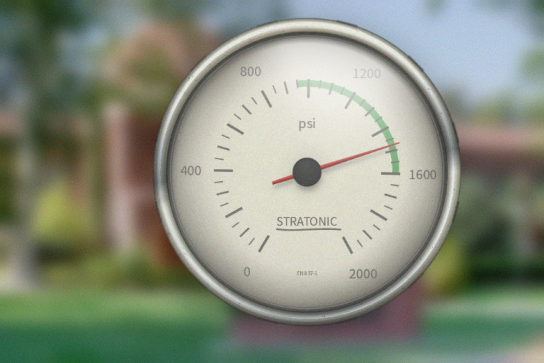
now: 1475
